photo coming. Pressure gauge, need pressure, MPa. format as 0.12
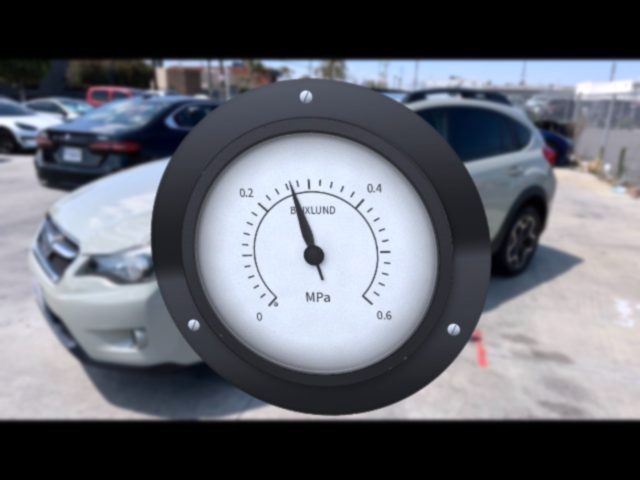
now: 0.27
